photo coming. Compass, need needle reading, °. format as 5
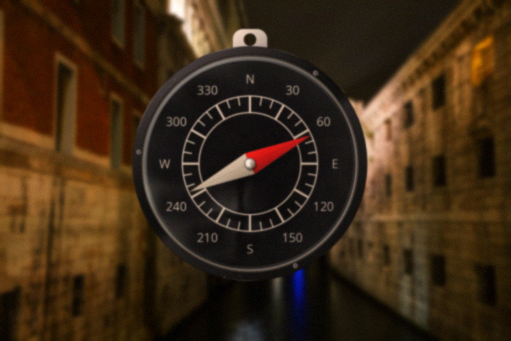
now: 65
